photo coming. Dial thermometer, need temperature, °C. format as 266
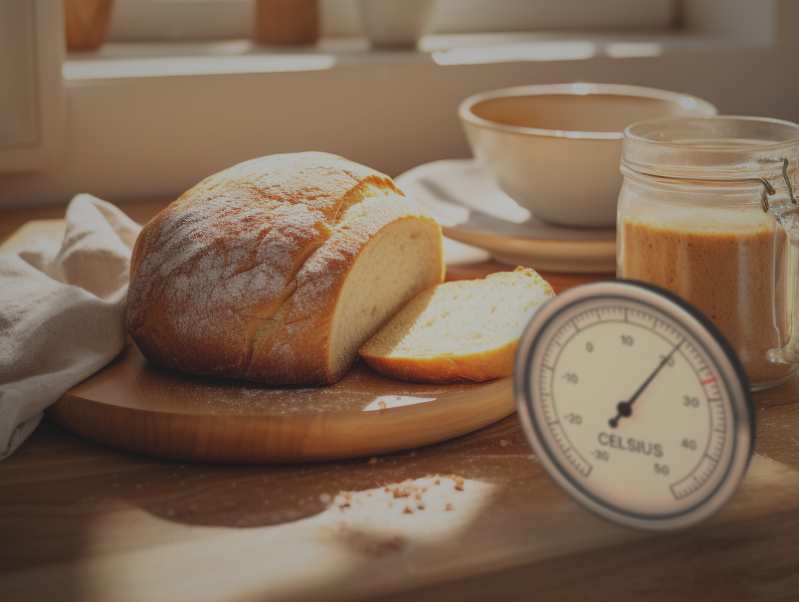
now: 20
